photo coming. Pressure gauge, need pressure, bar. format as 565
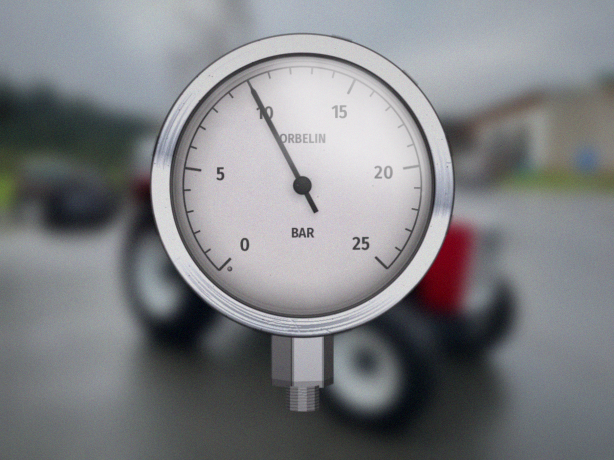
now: 10
